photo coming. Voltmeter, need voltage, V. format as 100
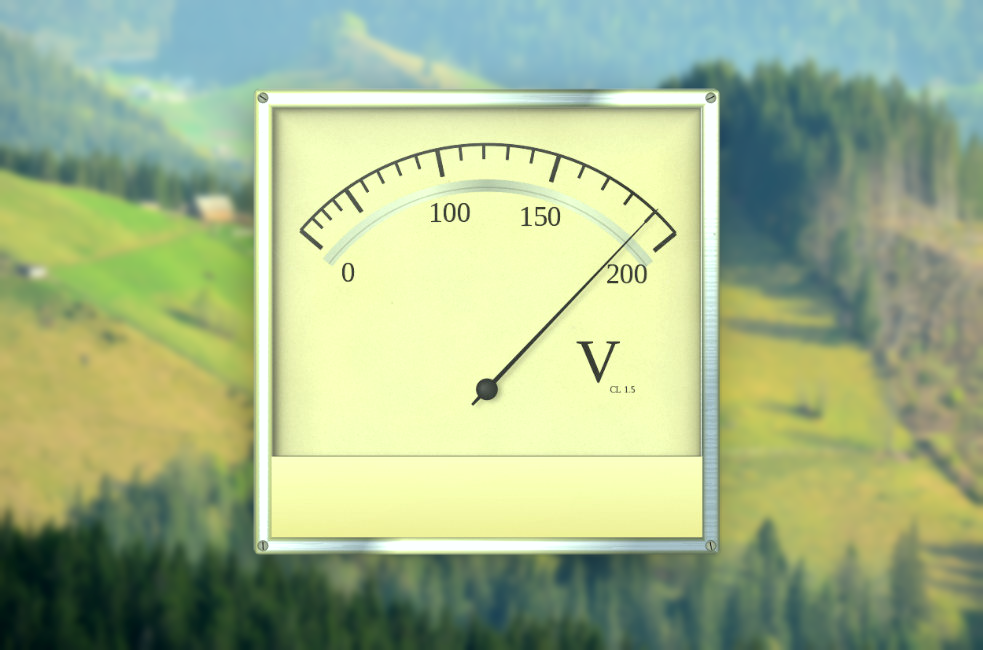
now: 190
